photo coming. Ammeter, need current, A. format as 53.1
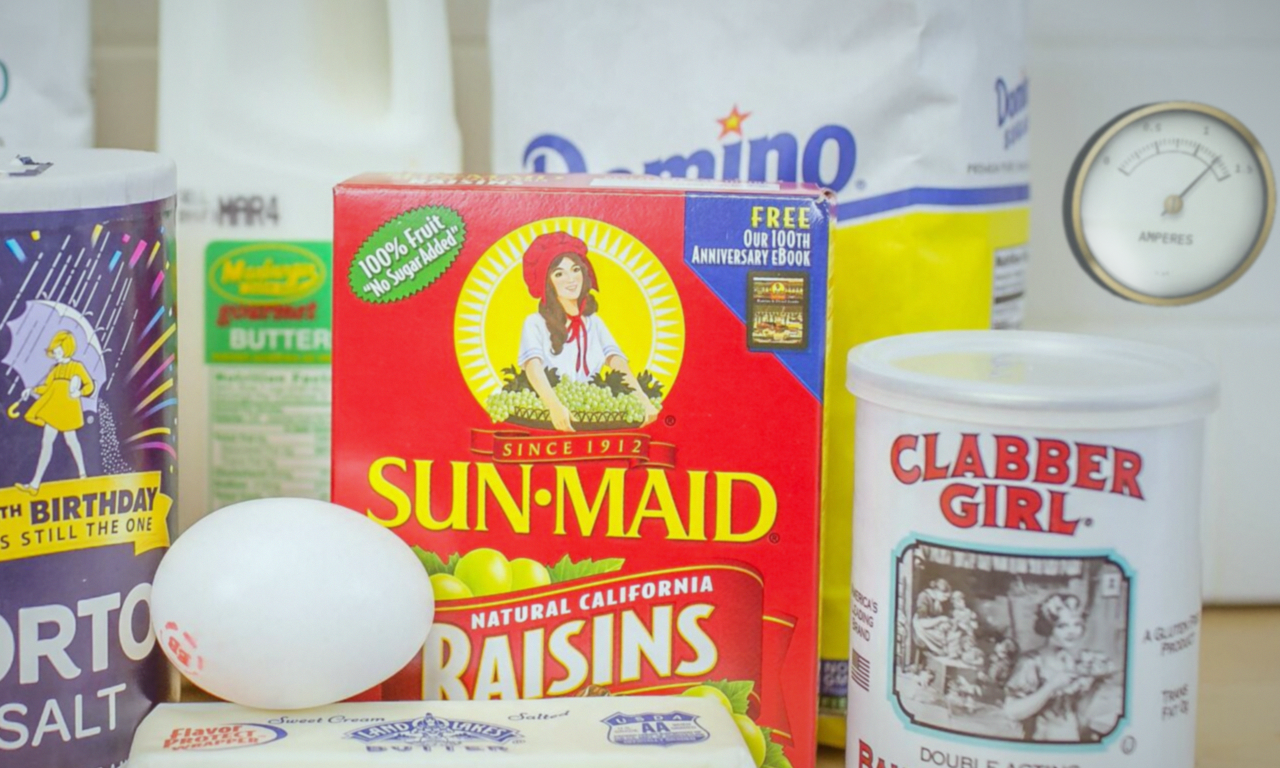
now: 1.25
